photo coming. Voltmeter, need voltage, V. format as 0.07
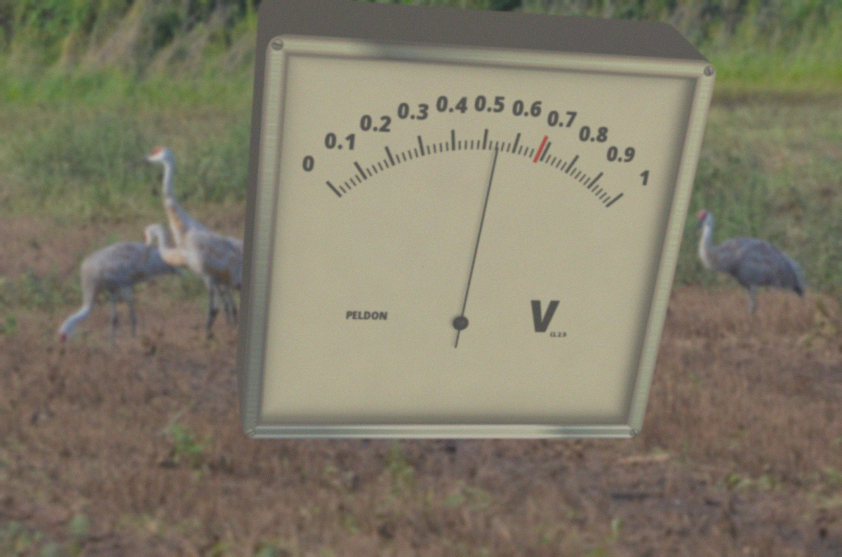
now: 0.54
